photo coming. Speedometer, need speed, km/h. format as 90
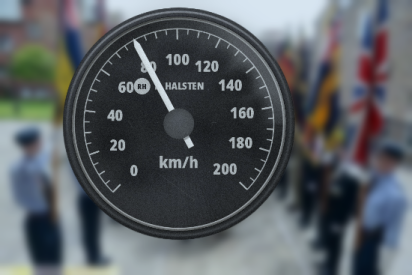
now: 80
